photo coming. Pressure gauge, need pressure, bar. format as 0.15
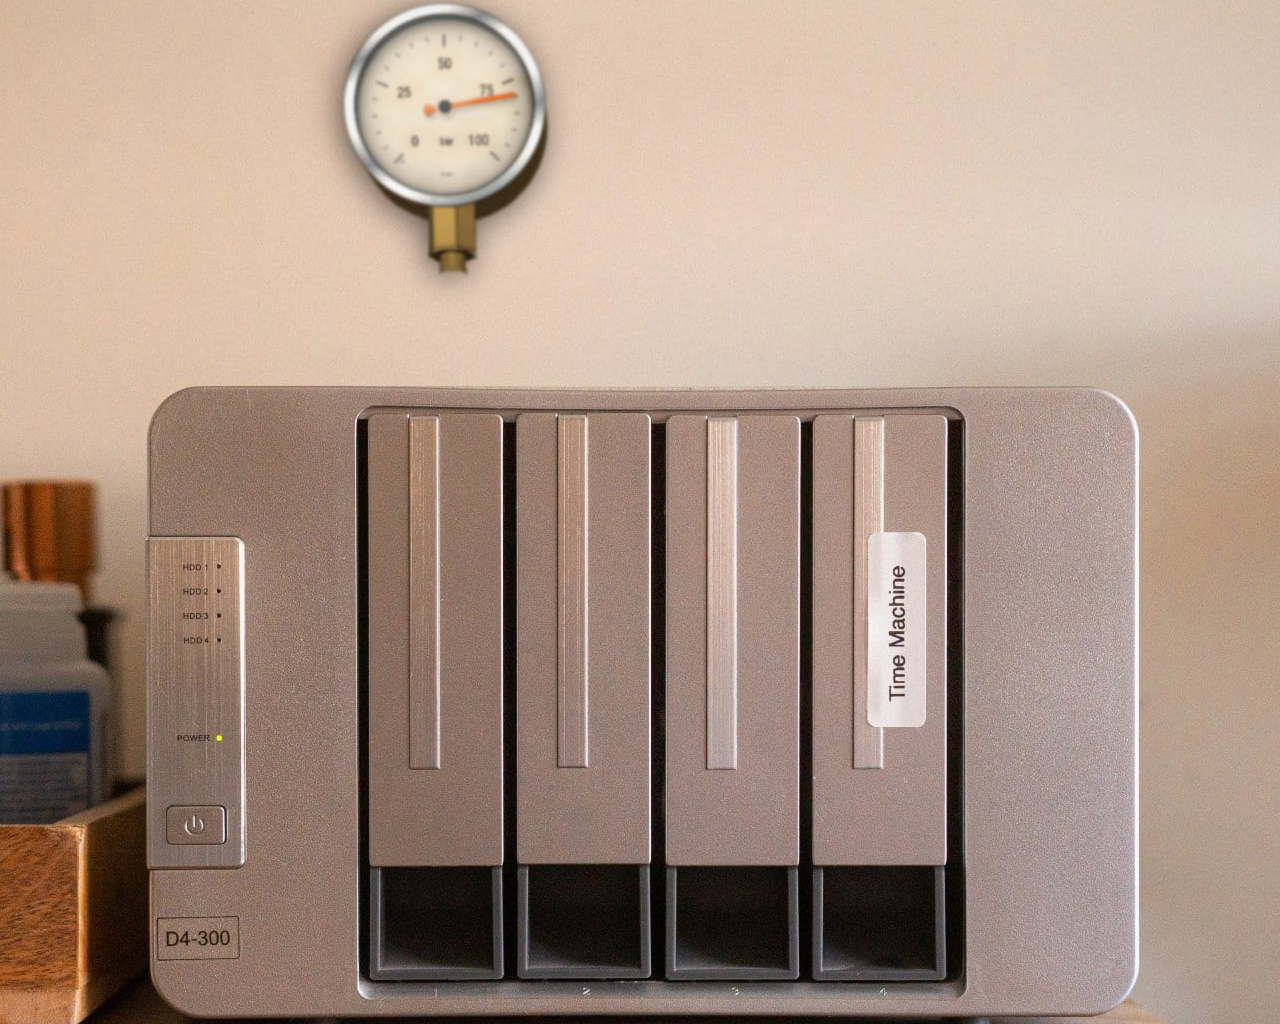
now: 80
